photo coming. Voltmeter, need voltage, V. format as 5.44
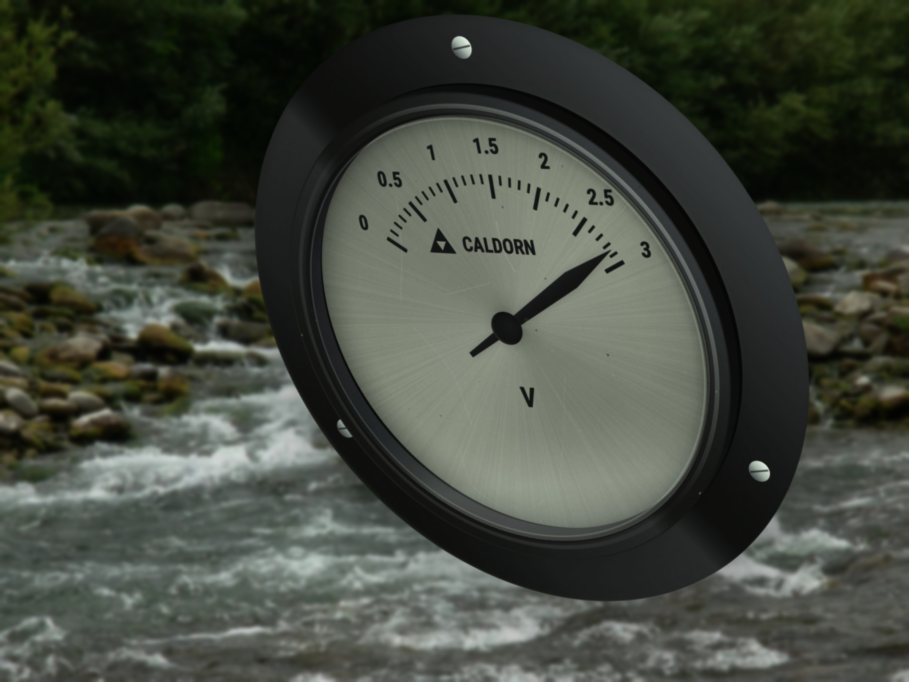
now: 2.85
